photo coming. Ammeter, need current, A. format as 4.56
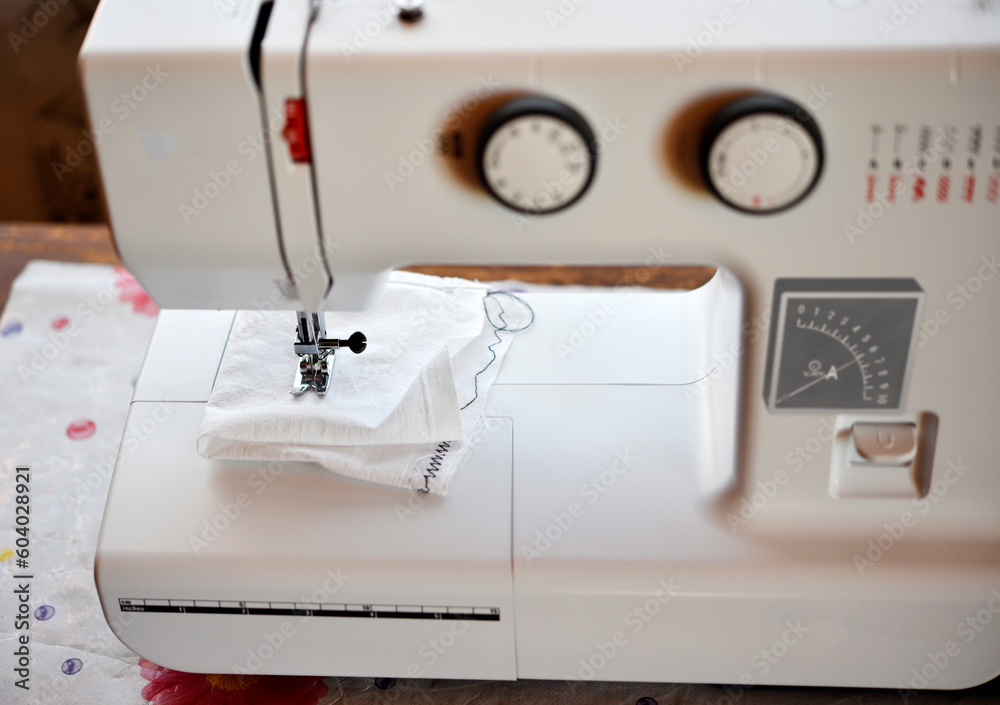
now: 6
